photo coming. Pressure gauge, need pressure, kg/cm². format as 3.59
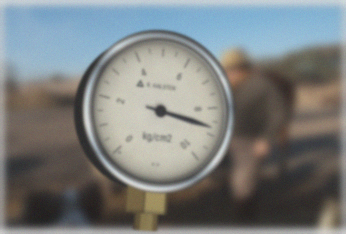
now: 8.75
